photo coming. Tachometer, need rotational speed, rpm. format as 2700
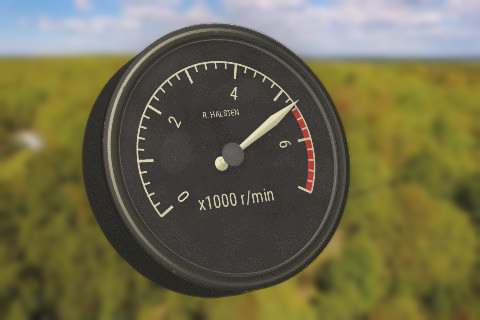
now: 5300
